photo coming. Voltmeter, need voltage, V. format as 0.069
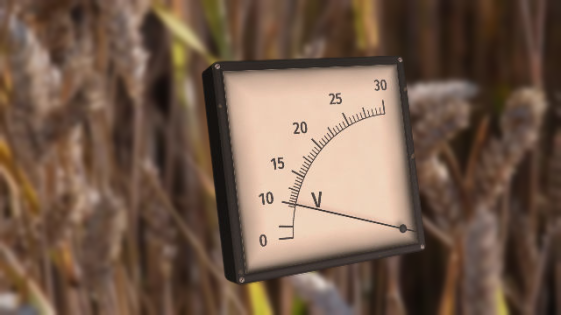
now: 10
